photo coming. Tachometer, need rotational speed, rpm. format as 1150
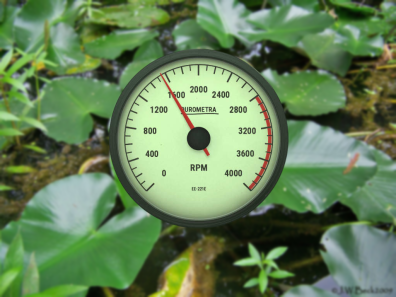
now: 1550
